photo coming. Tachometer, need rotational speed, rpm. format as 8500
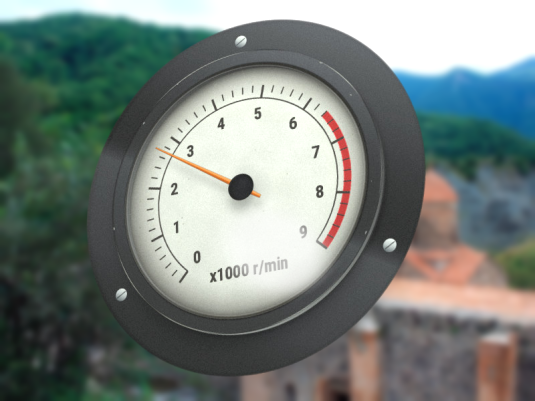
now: 2700
